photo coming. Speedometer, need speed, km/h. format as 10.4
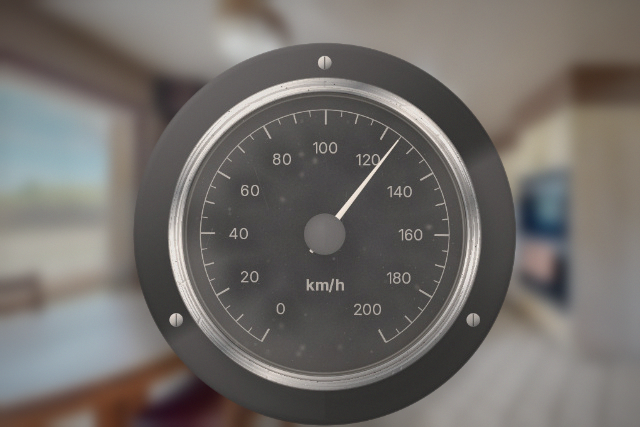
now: 125
